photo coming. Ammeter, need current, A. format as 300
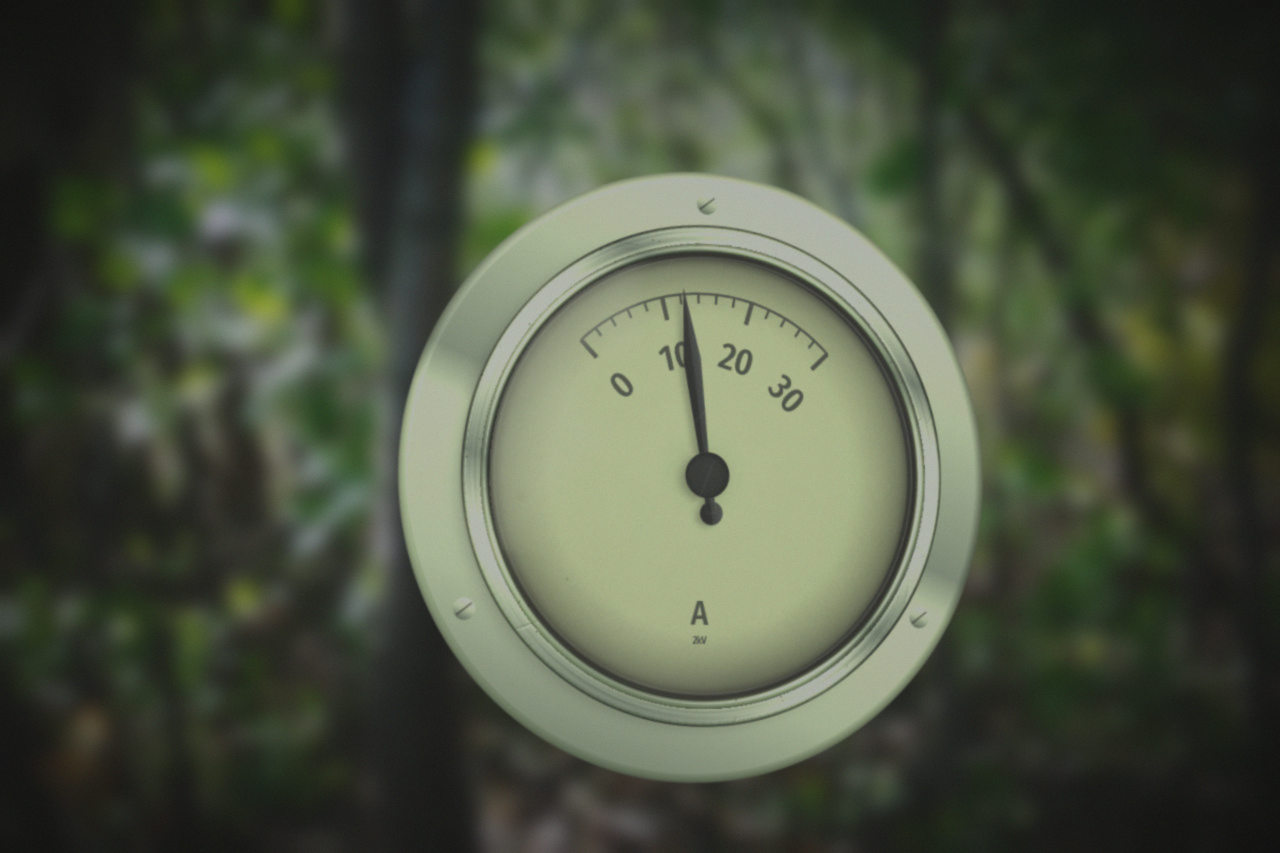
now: 12
